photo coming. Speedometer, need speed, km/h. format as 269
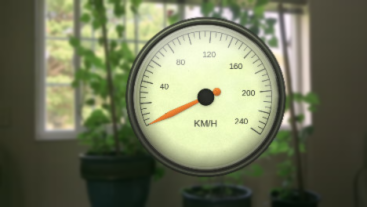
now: 0
